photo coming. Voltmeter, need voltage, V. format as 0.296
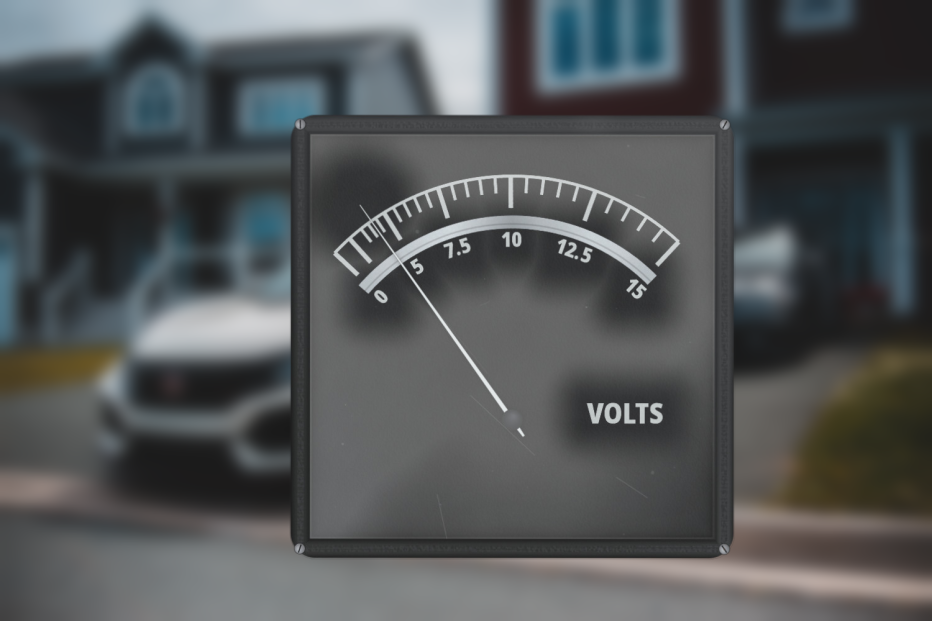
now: 4.25
